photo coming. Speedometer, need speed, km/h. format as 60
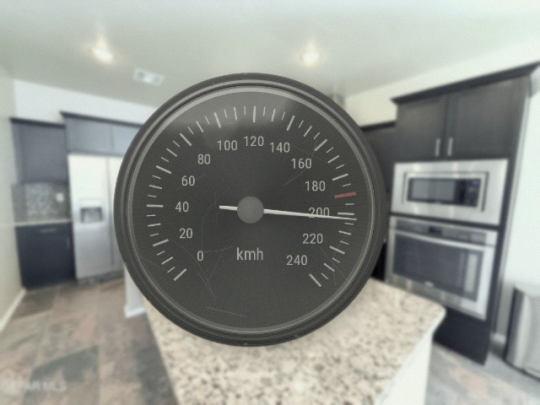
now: 202.5
